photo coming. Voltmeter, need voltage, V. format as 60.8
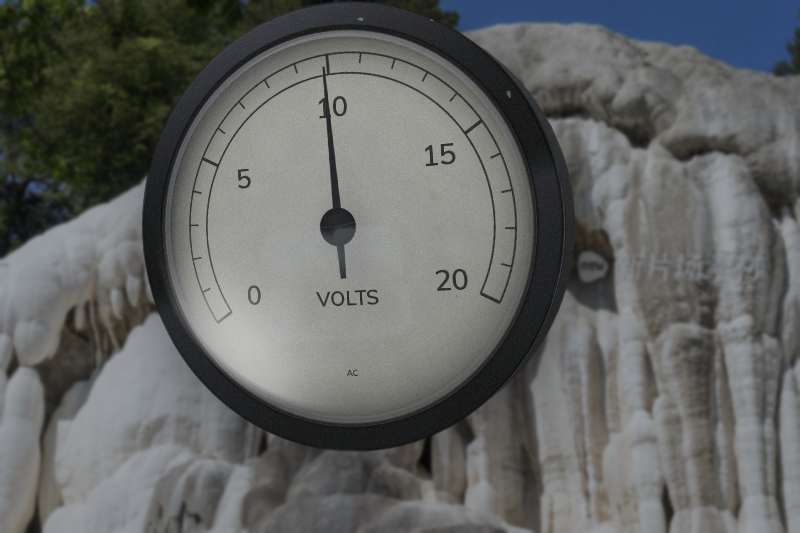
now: 10
